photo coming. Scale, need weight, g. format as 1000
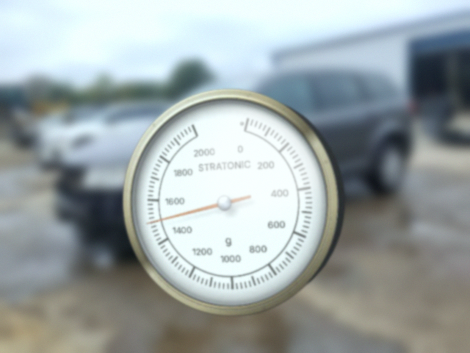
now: 1500
